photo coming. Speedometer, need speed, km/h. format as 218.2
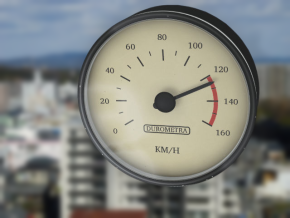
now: 125
